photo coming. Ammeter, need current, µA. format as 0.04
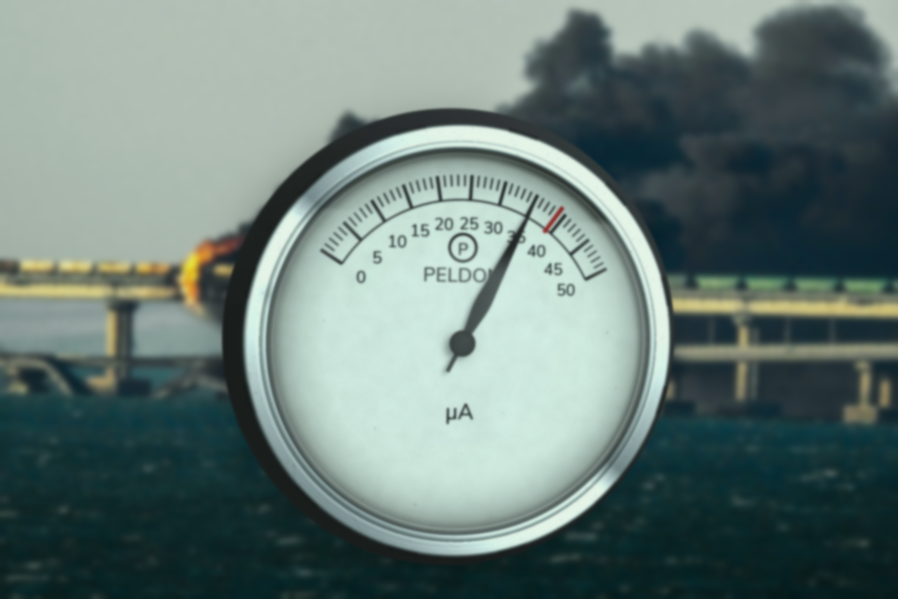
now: 35
